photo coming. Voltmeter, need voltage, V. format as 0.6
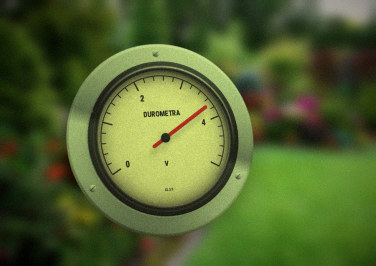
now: 3.7
